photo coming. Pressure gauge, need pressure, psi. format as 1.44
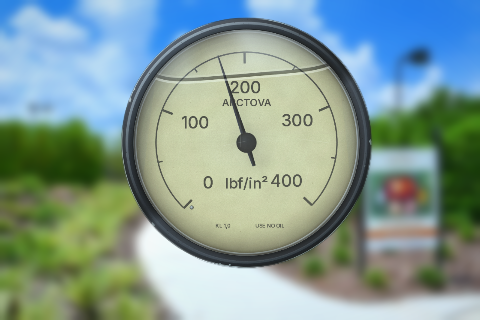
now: 175
